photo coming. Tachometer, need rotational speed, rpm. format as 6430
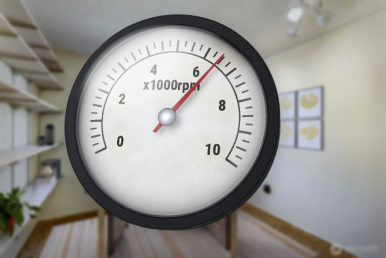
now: 6500
